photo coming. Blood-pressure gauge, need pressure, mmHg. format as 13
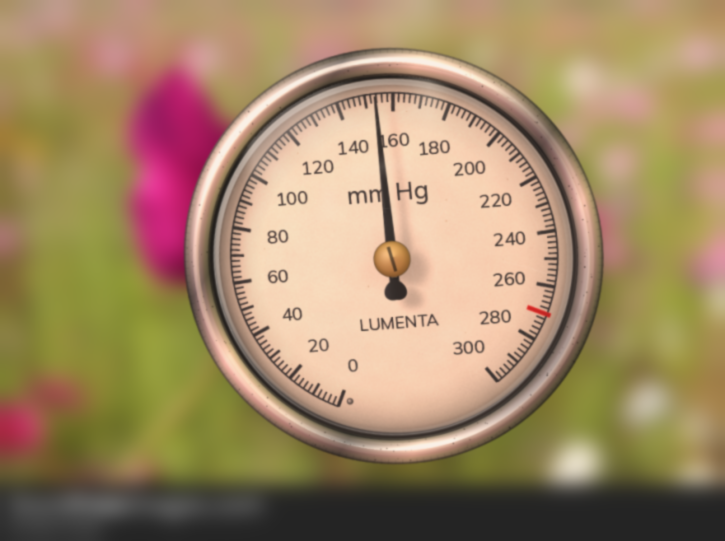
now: 154
